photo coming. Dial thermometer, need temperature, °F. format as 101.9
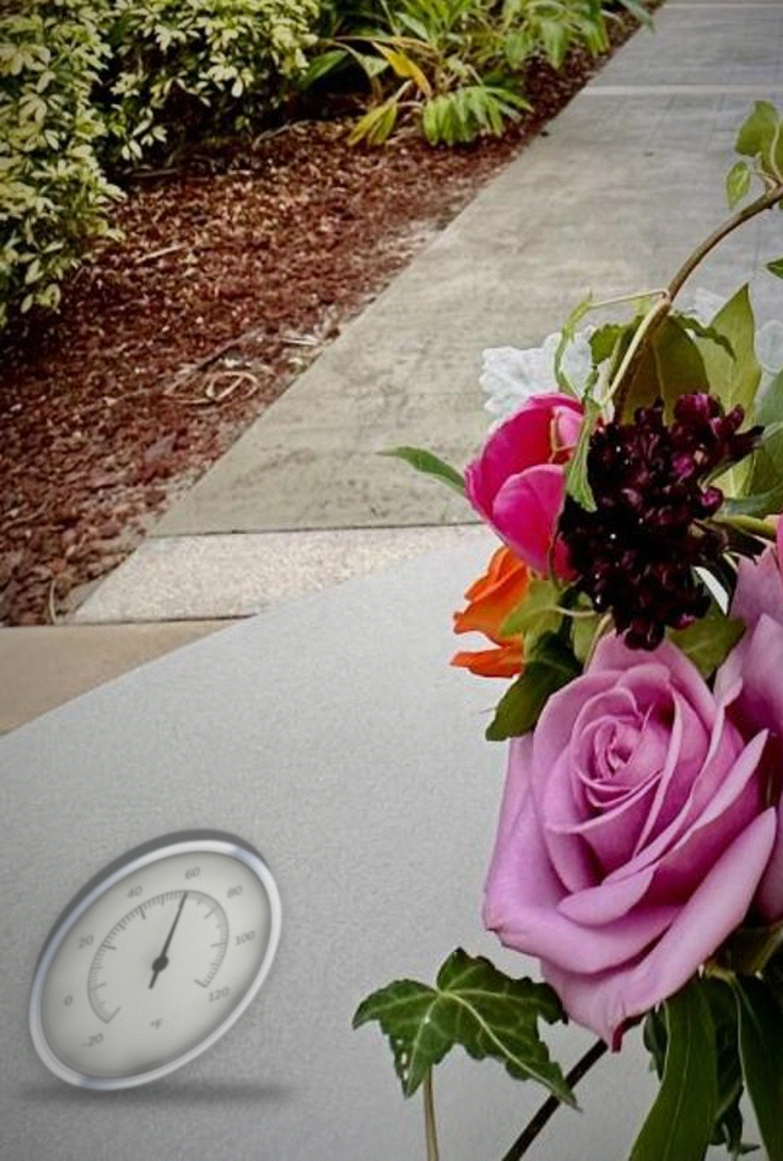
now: 60
